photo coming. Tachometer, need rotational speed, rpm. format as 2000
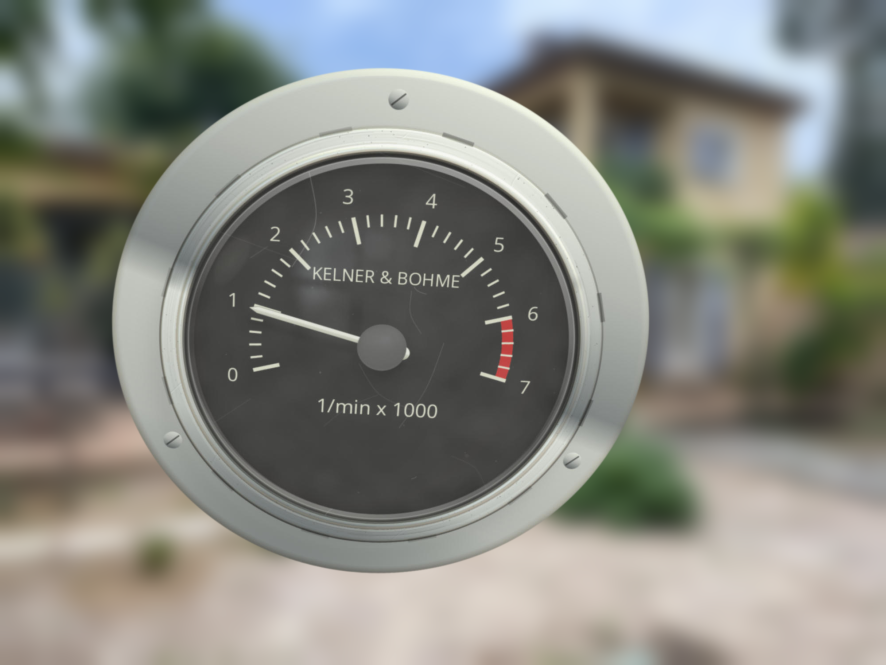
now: 1000
